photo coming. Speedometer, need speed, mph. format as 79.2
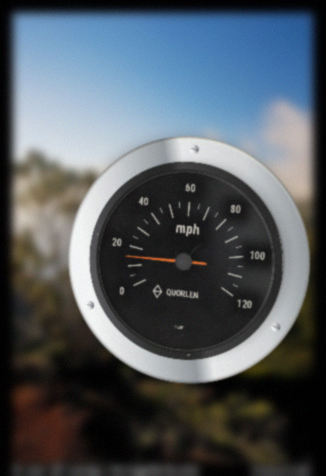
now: 15
